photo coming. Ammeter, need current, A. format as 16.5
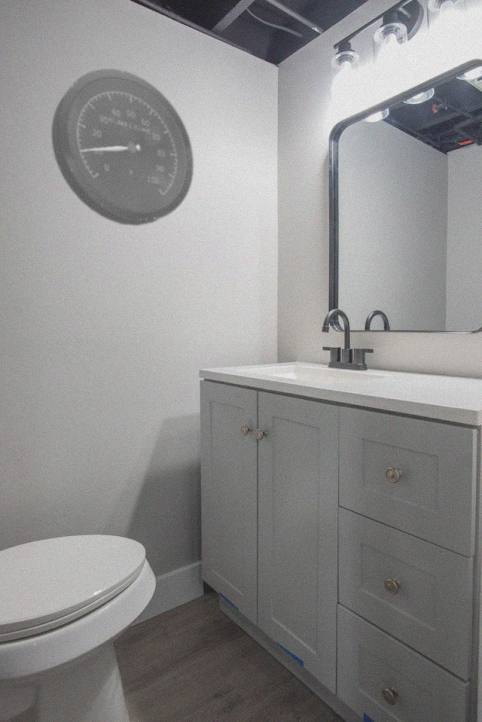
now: 10
